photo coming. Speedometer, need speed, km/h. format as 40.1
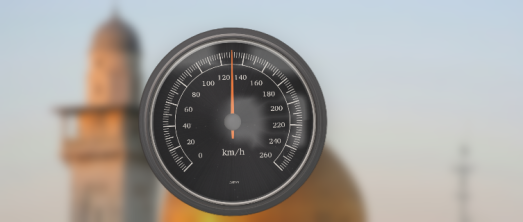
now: 130
